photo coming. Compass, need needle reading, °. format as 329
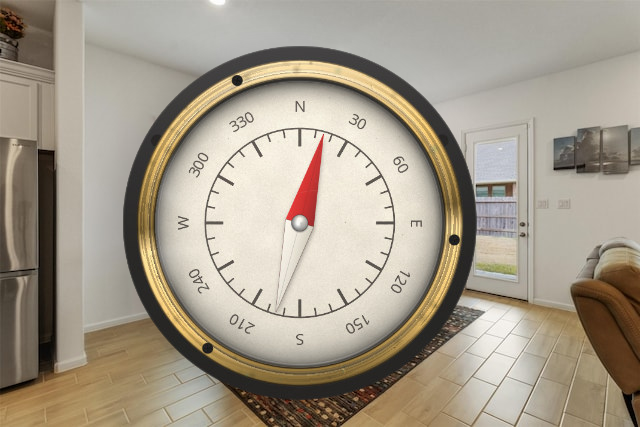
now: 15
